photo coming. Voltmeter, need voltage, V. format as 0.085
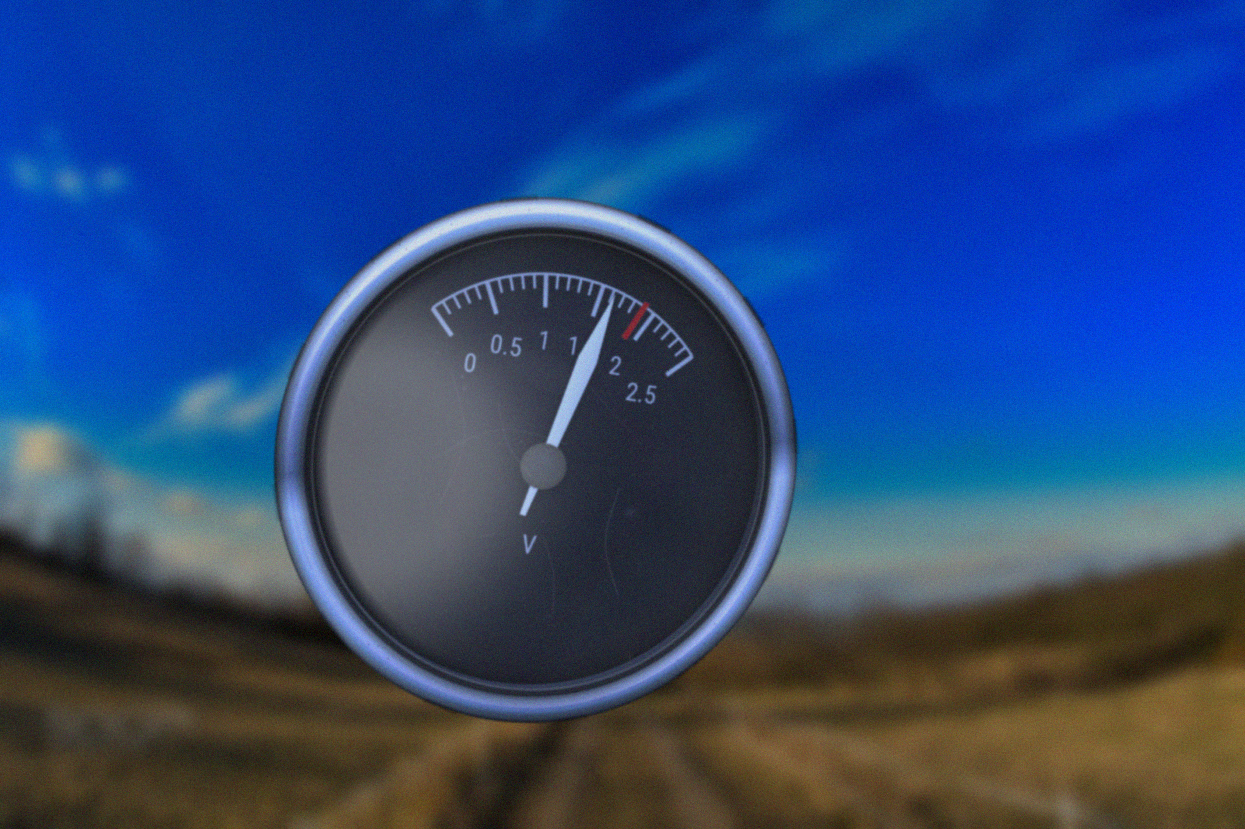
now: 1.6
